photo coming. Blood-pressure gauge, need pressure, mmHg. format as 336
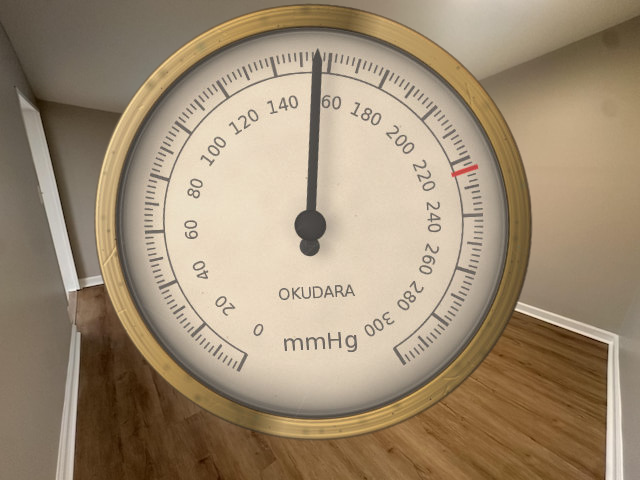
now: 156
